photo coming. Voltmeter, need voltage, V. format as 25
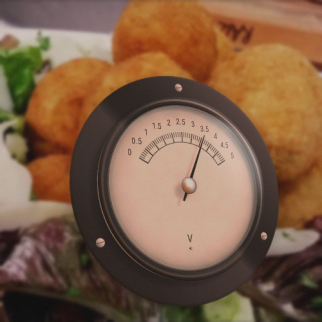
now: 3.5
